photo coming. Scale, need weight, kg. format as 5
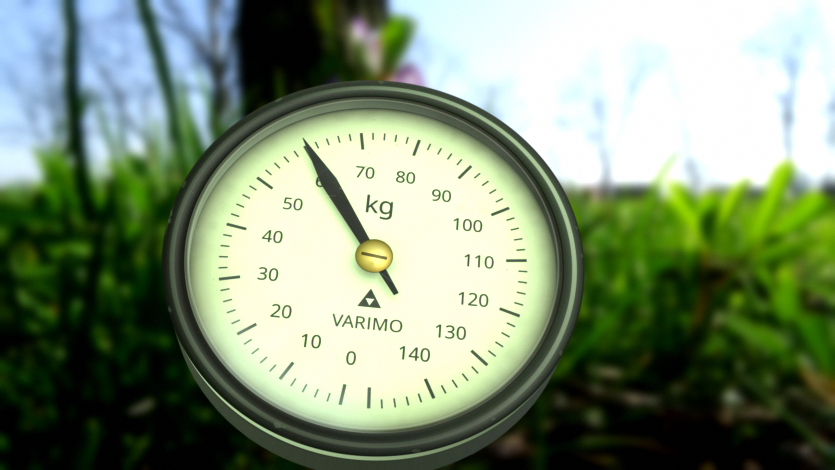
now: 60
